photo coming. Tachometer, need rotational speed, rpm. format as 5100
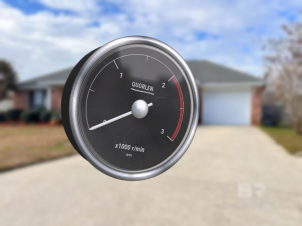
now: 0
